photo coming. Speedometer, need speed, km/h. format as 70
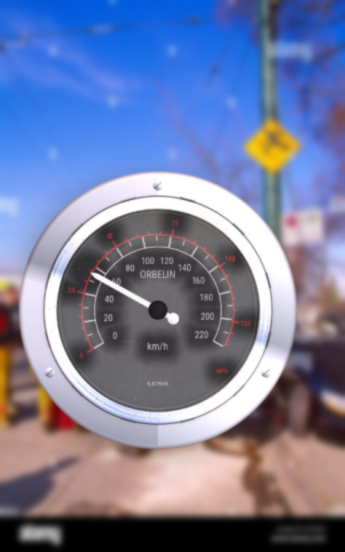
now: 55
